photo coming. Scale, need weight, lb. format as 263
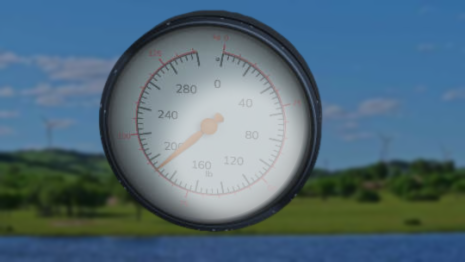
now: 192
